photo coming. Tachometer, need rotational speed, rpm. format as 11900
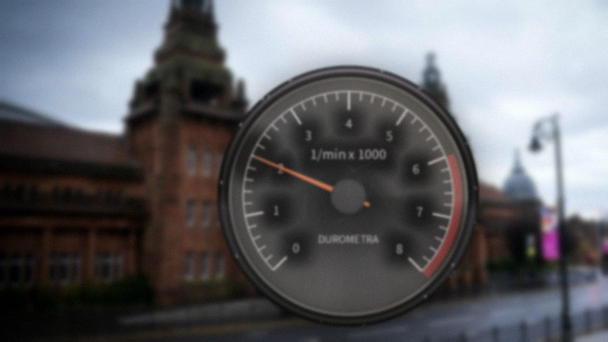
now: 2000
